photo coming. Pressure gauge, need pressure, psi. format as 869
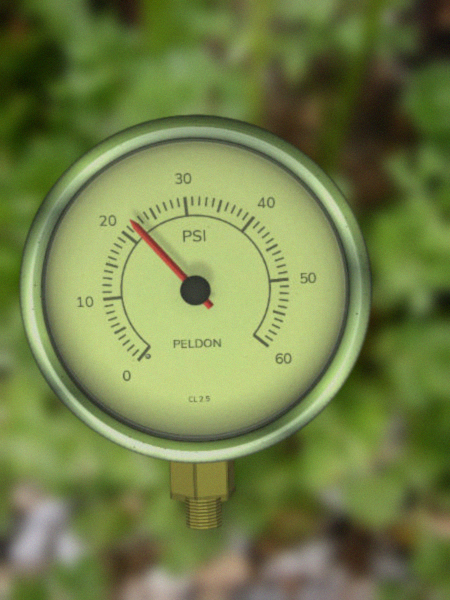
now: 22
